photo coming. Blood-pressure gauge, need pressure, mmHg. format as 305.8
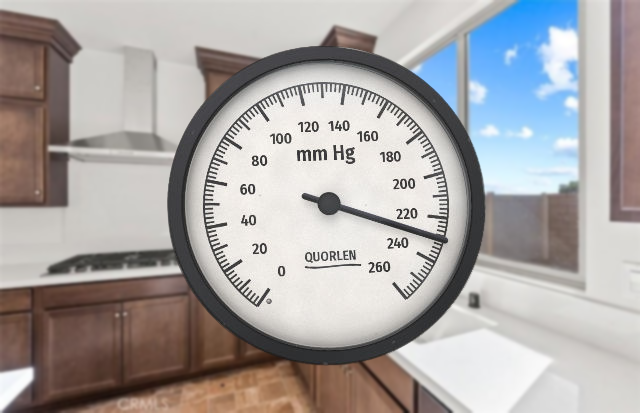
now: 230
